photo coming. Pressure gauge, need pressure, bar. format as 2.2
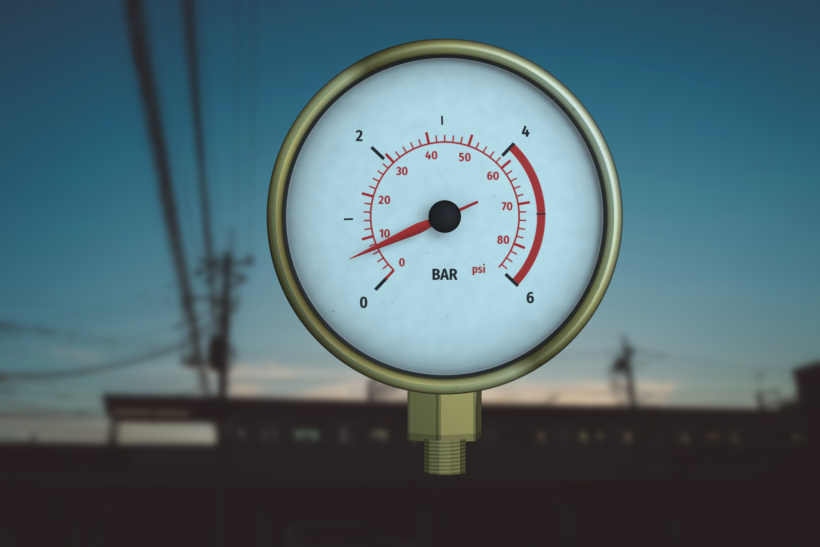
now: 0.5
